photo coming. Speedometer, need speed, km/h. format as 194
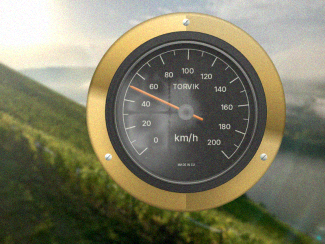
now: 50
